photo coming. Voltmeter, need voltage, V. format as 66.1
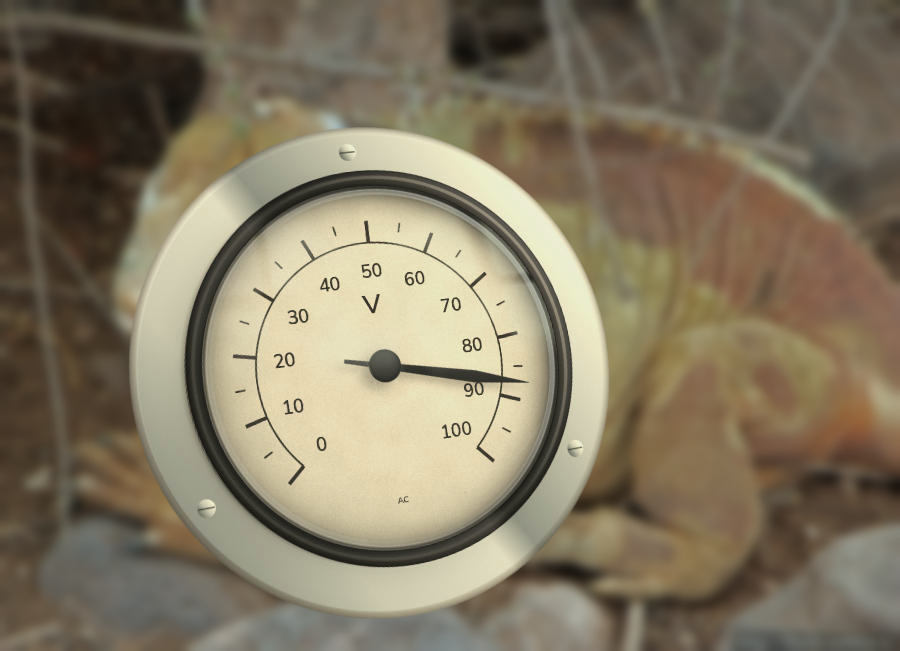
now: 87.5
